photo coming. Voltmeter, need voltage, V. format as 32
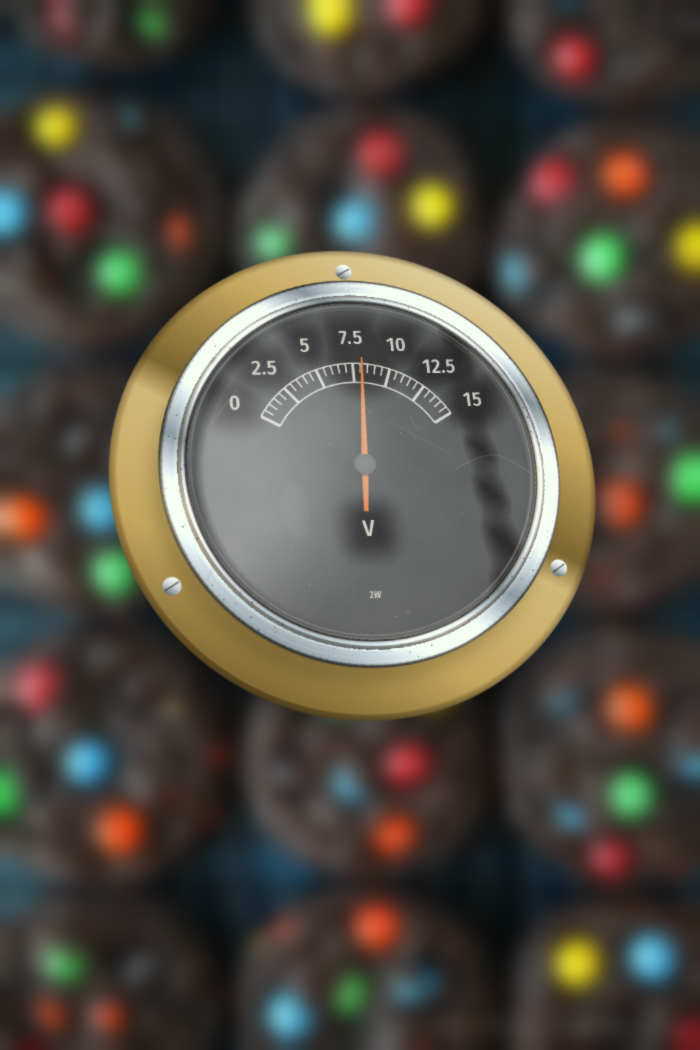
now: 8
